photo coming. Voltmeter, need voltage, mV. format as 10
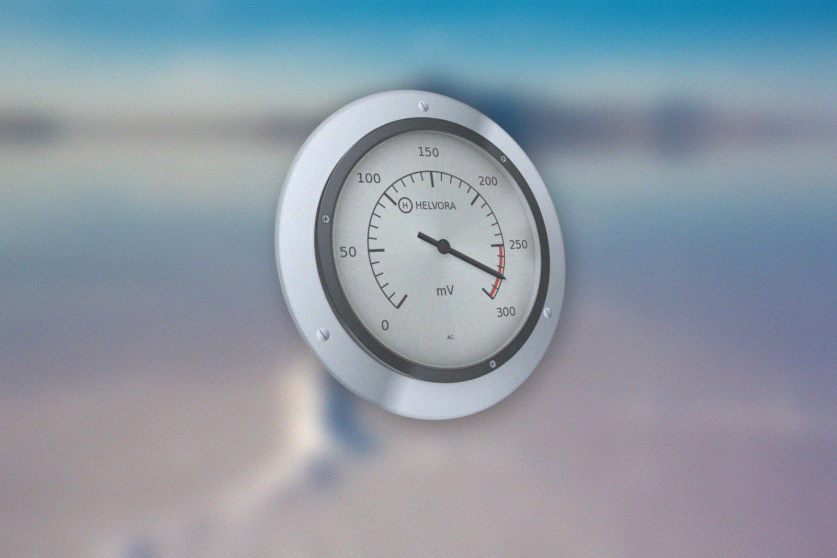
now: 280
